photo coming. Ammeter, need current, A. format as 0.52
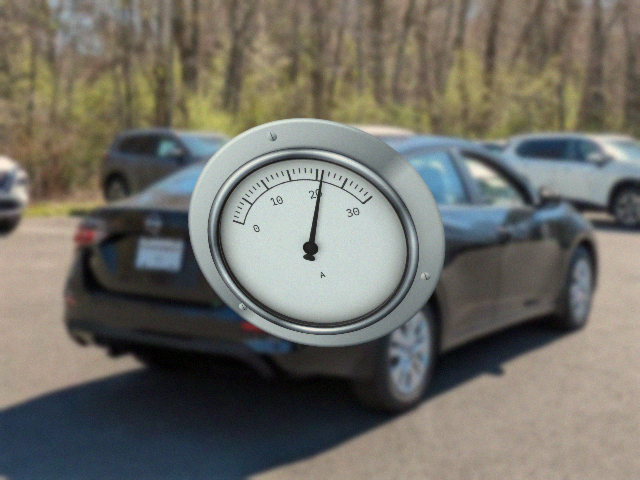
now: 21
